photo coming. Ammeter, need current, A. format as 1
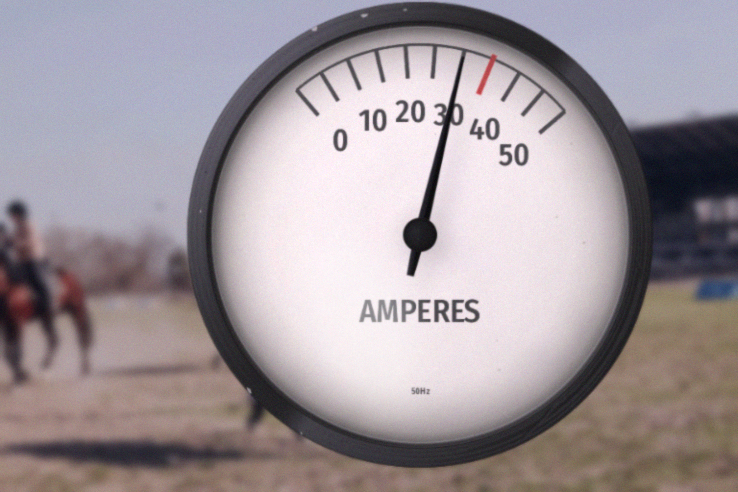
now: 30
